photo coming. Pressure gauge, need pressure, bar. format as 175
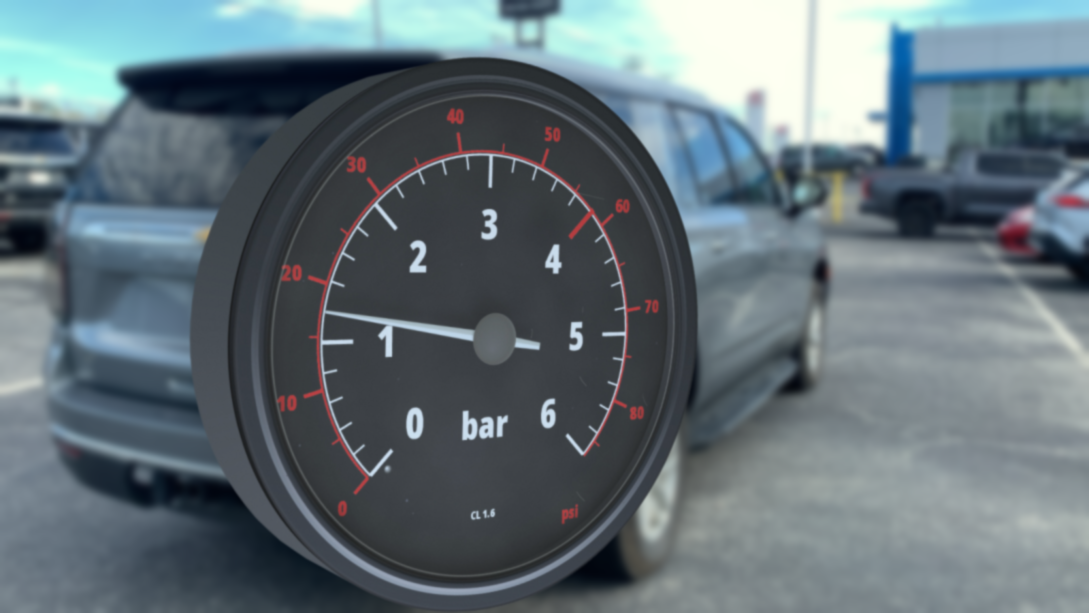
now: 1.2
